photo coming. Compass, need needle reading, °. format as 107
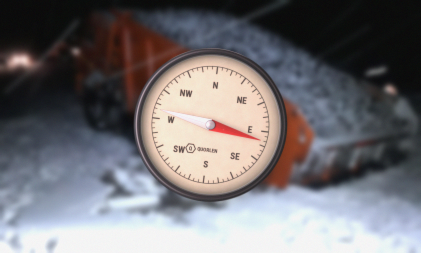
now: 100
